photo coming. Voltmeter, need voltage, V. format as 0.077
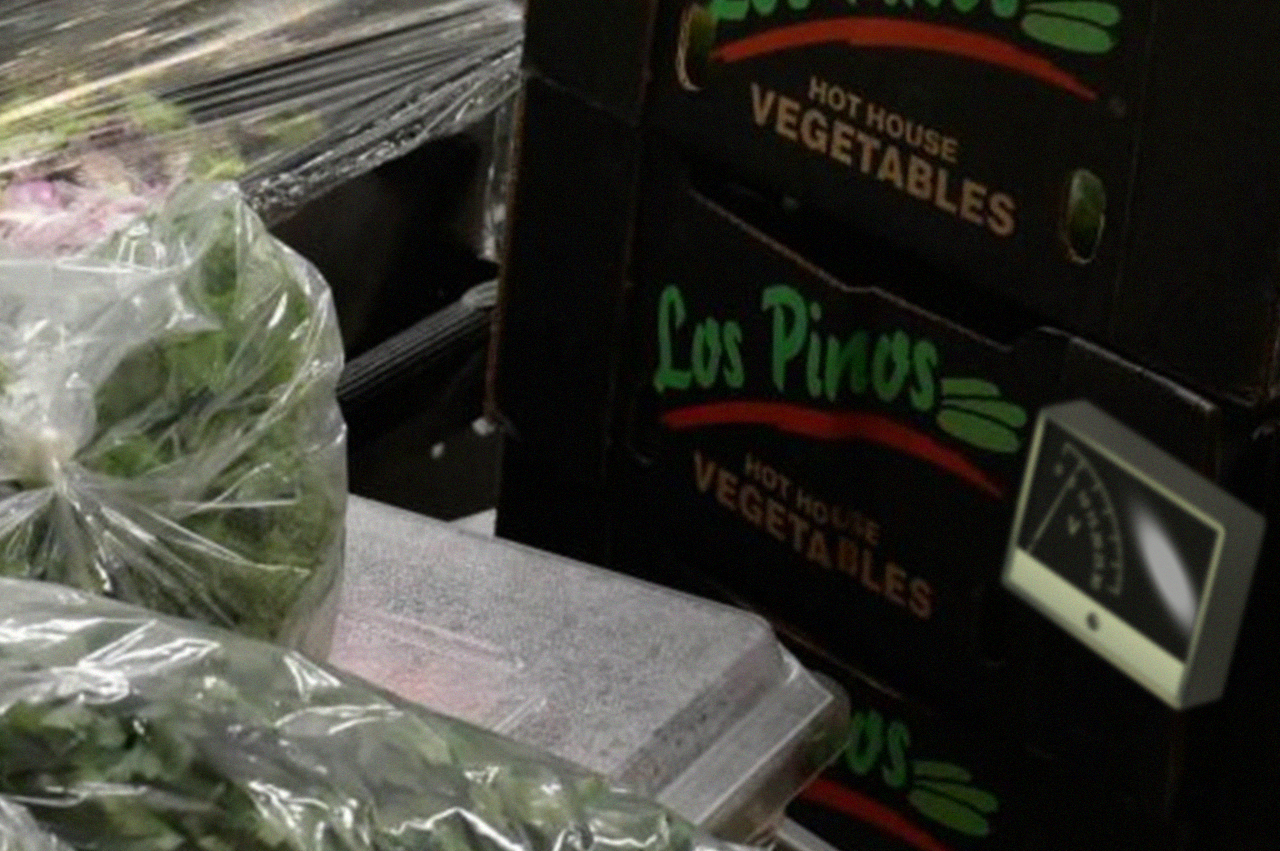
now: 5
